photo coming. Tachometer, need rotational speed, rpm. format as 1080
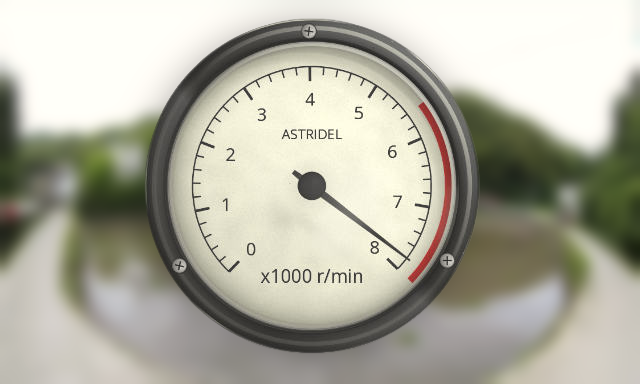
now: 7800
